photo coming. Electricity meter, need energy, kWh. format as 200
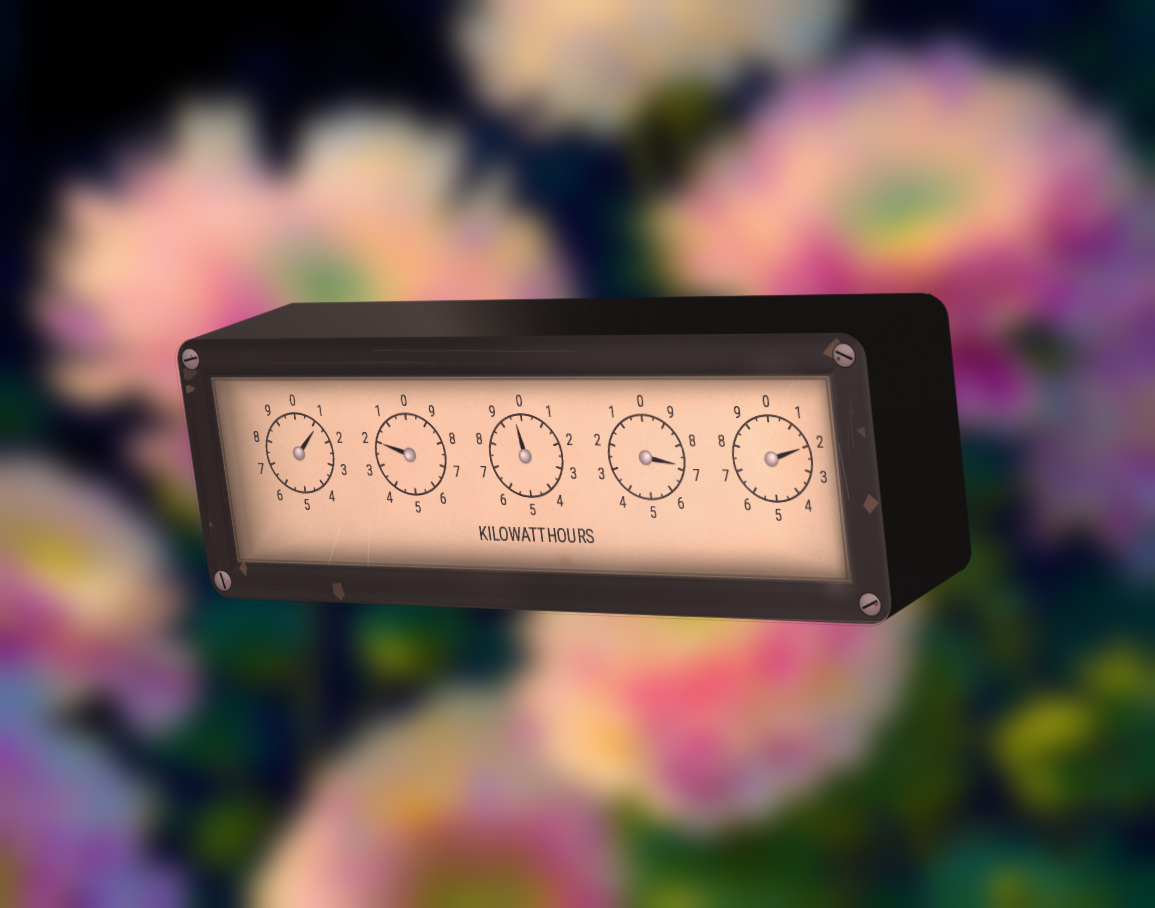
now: 11972
